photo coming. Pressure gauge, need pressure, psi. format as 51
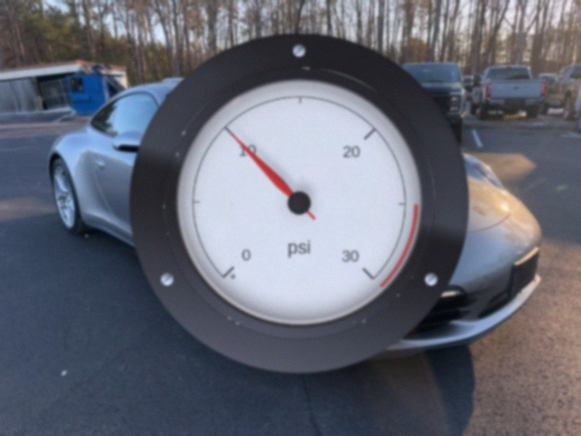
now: 10
